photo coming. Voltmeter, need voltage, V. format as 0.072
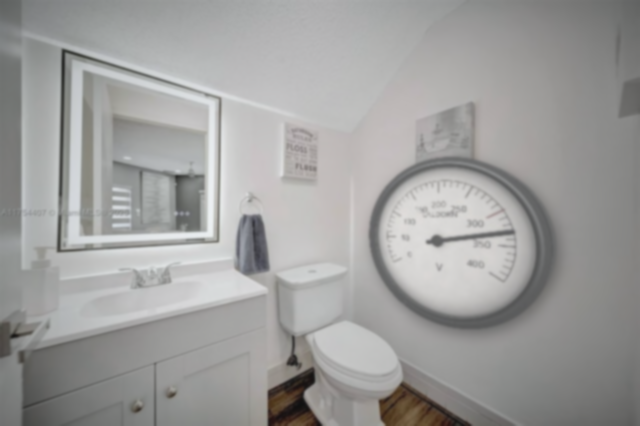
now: 330
